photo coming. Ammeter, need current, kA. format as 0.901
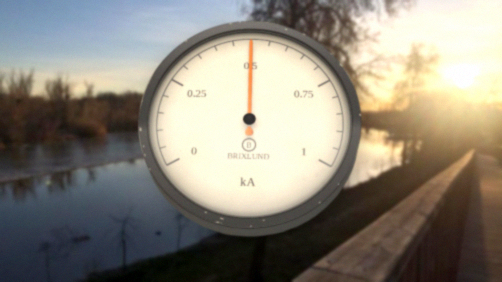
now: 0.5
